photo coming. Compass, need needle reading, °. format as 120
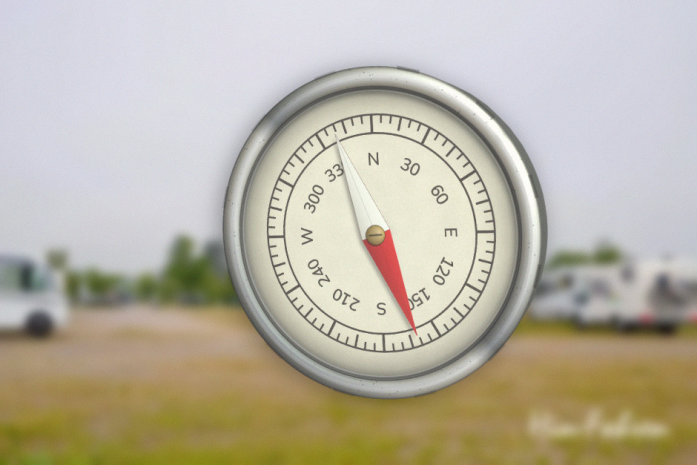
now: 160
